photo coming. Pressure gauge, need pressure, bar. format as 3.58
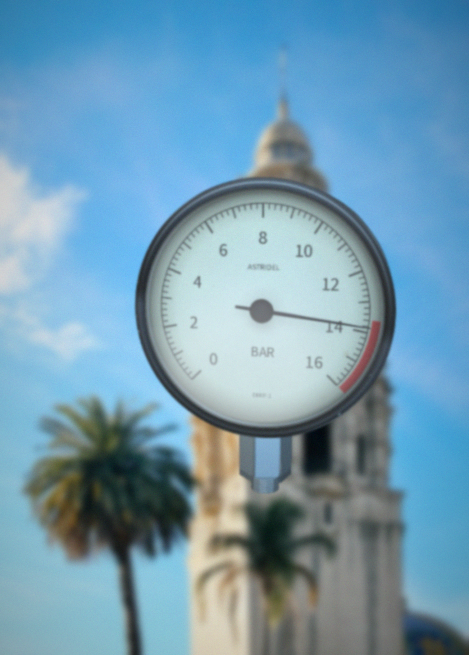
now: 13.8
